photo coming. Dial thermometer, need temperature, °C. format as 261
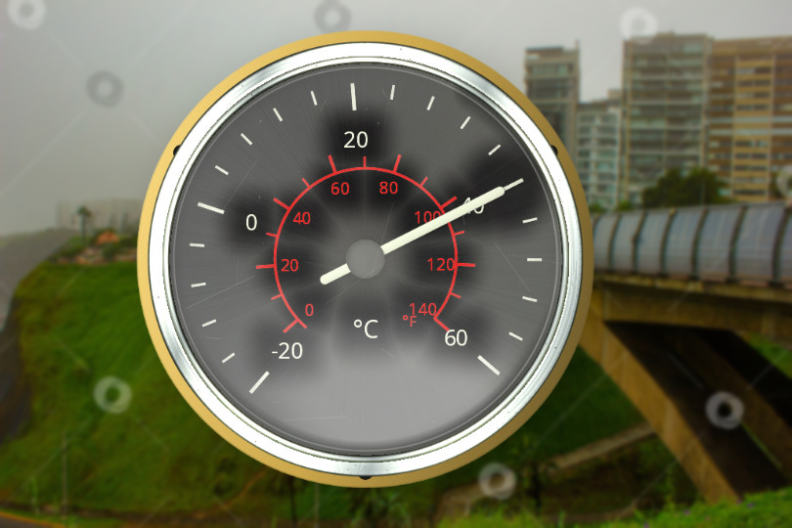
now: 40
